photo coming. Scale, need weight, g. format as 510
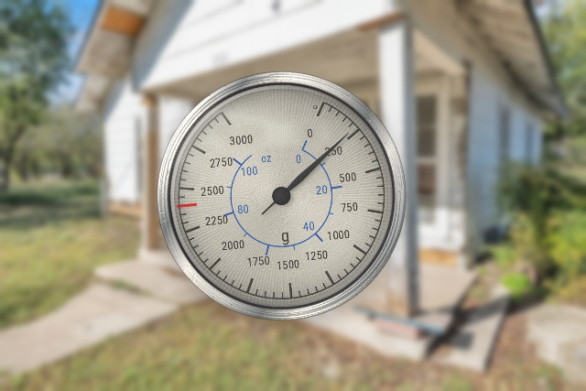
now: 225
